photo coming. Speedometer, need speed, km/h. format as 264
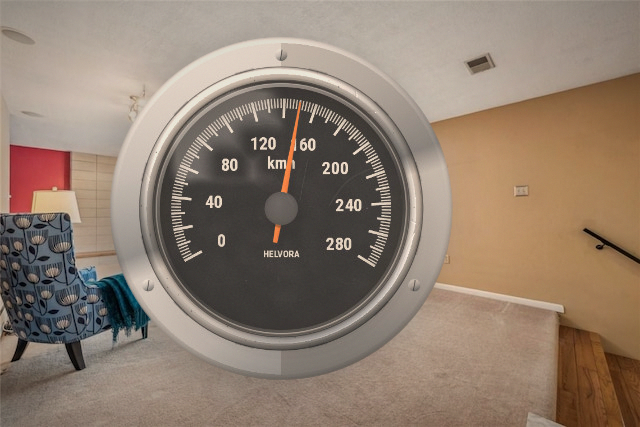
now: 150
